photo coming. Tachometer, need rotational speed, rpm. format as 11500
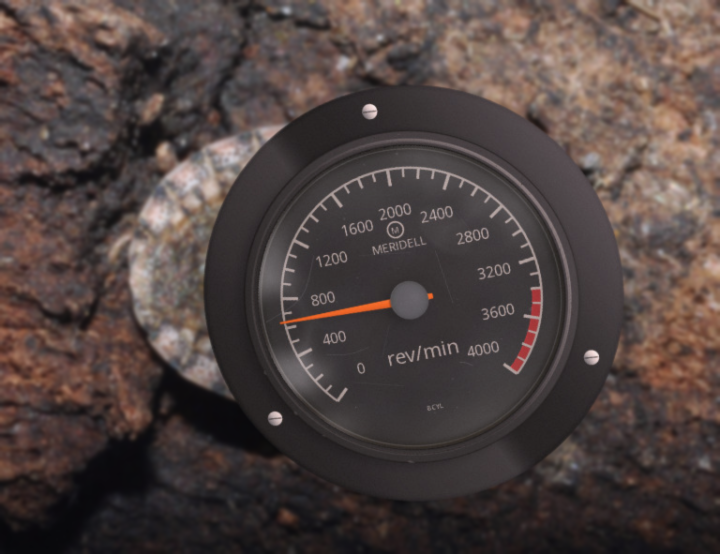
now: 650
